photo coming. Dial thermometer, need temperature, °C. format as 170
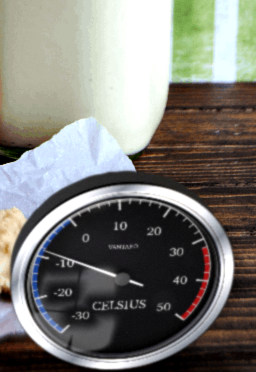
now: -8
